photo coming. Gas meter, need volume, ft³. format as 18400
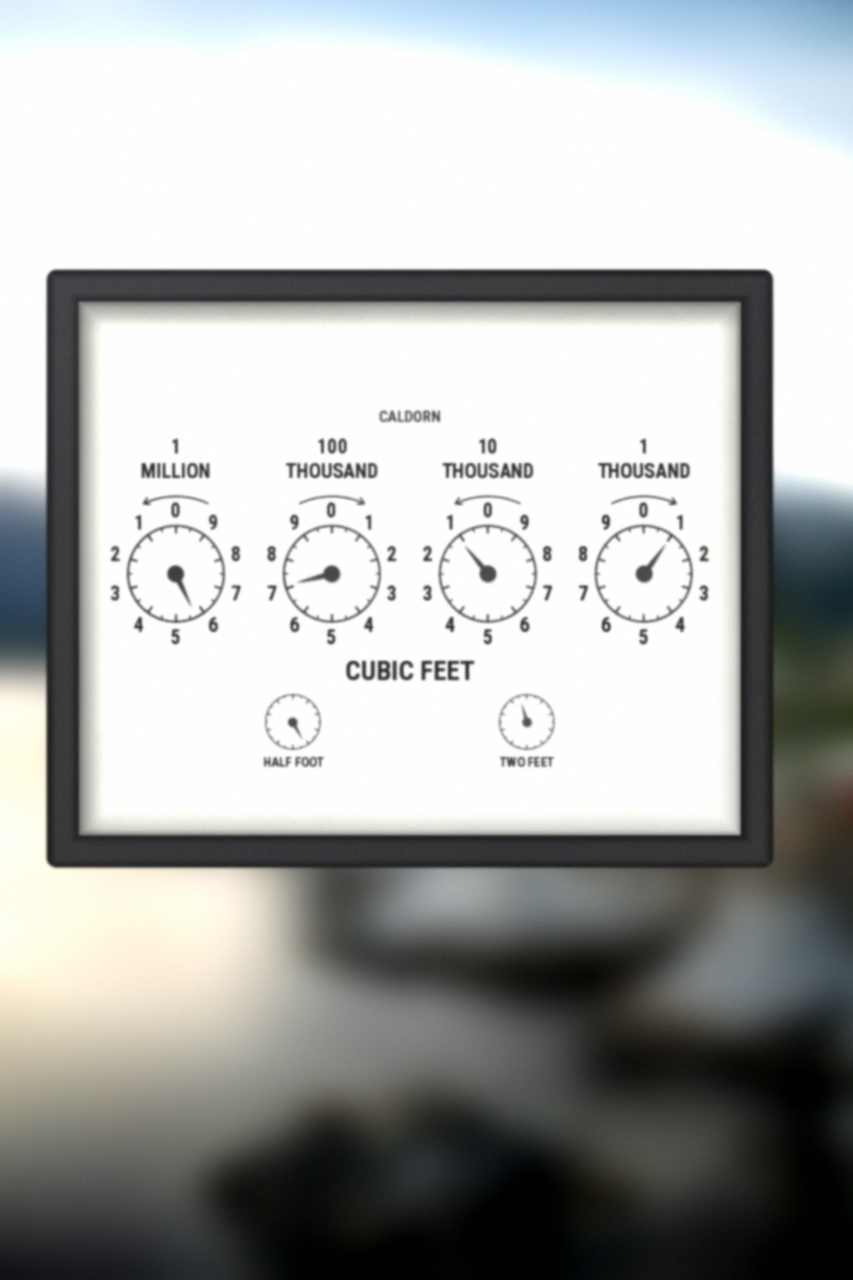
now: 571100
